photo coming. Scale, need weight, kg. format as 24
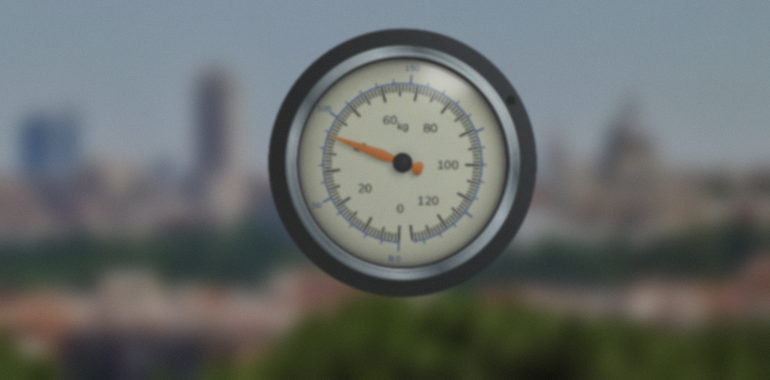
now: 40
